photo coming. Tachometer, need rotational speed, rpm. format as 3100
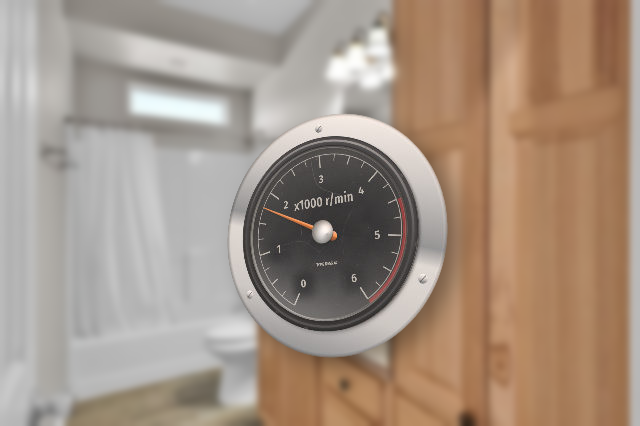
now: 1750
